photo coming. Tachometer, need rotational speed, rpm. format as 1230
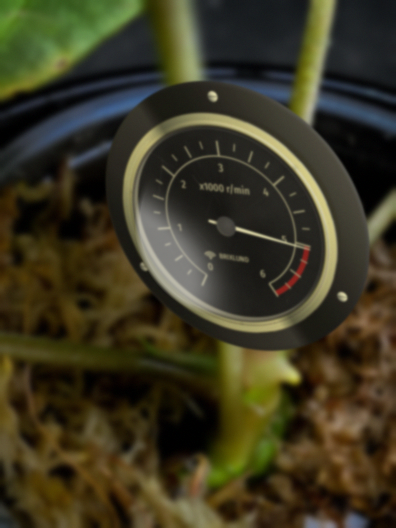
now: 5000
